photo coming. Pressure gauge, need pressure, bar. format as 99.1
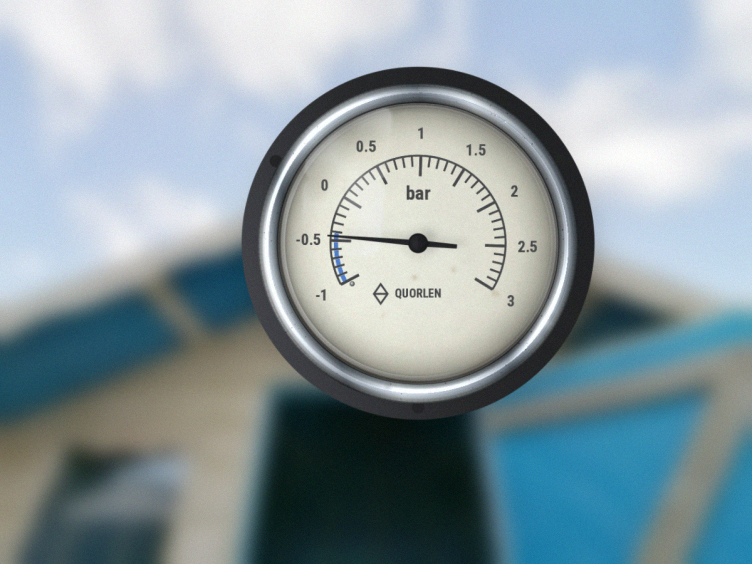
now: -0.45
